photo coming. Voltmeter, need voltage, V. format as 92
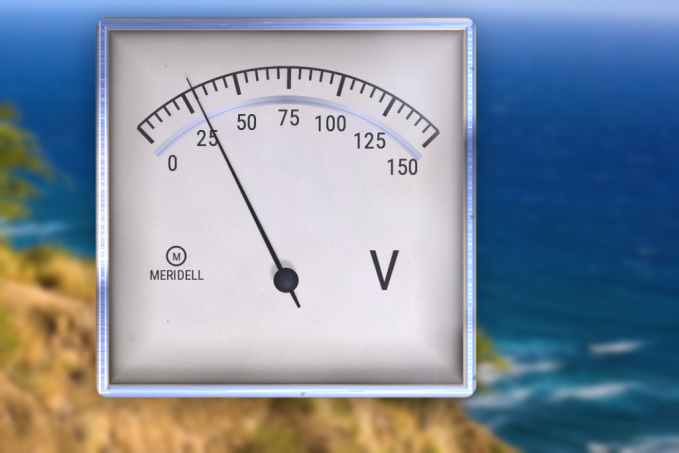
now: 30
